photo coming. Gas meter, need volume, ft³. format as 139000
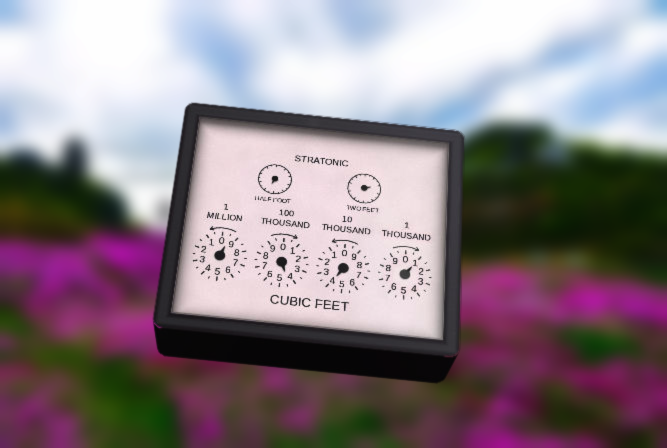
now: 944100
